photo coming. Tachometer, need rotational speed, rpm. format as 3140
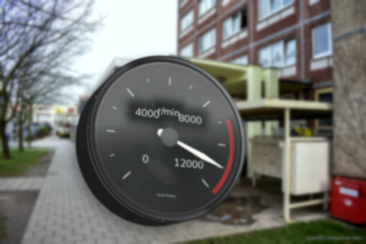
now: 11000
